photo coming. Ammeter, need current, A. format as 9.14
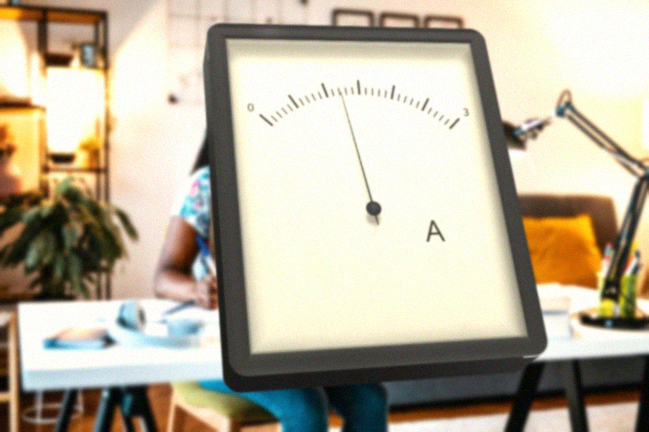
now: 1.2
